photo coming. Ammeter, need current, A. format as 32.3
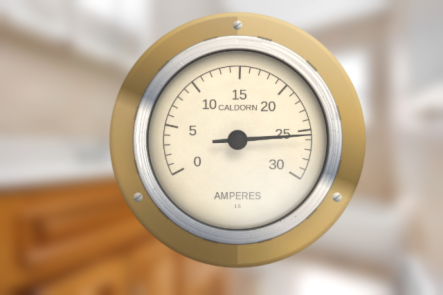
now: 25.5
